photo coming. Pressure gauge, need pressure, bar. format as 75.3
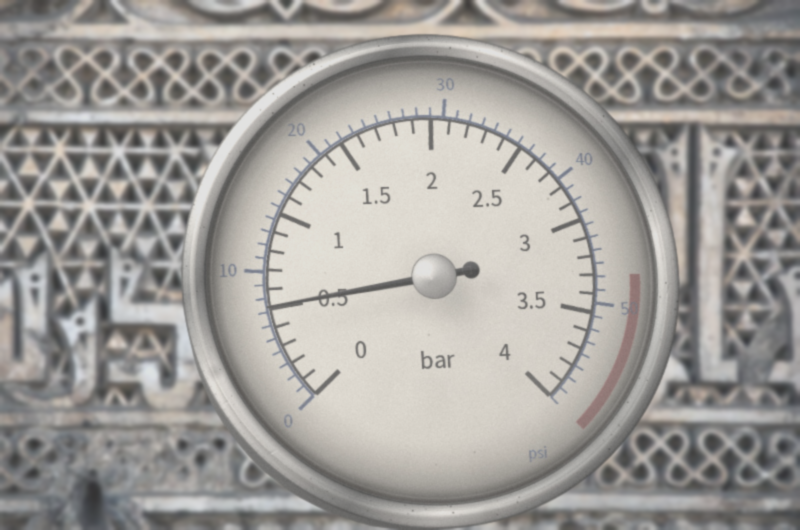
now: 0.5
